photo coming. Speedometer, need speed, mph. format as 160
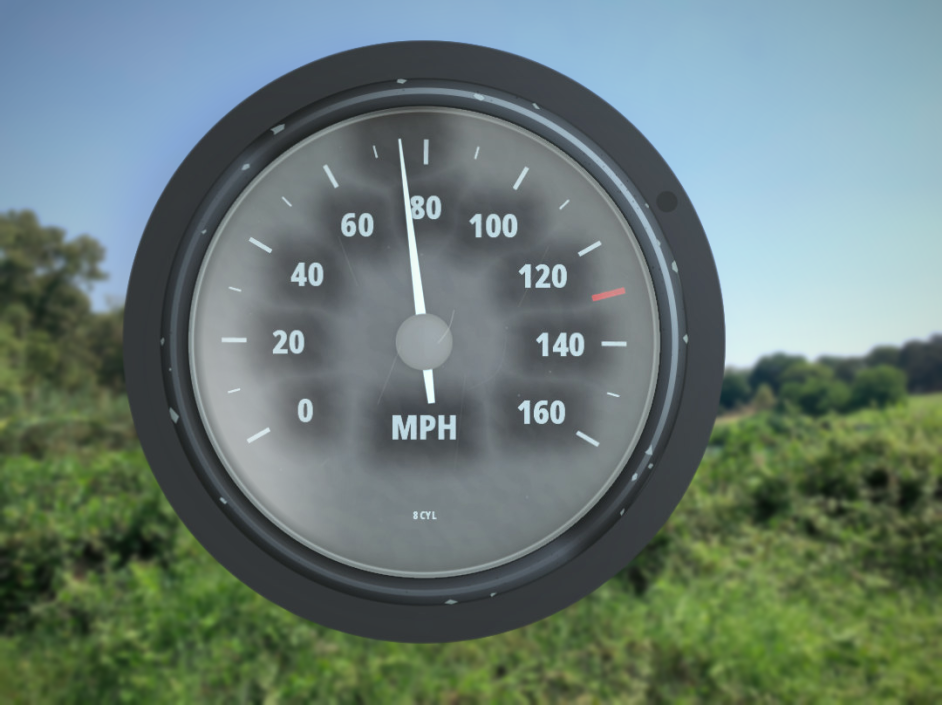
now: 75
